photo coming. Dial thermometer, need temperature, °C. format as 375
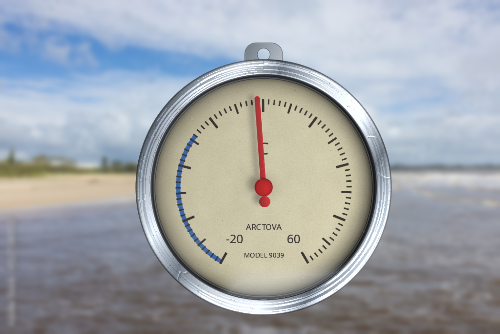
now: 19
